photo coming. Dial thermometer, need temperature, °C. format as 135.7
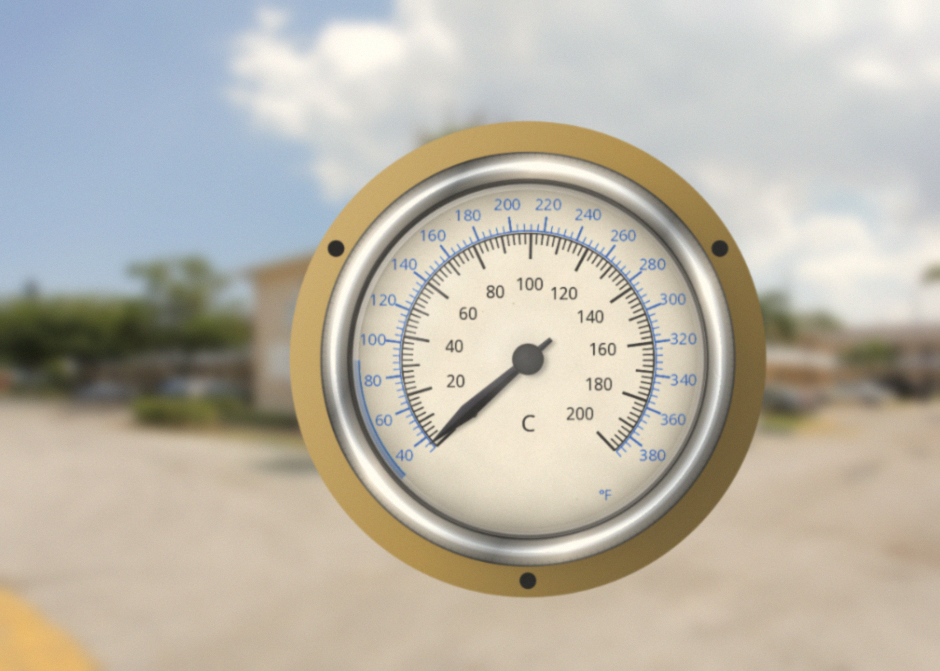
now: 2
